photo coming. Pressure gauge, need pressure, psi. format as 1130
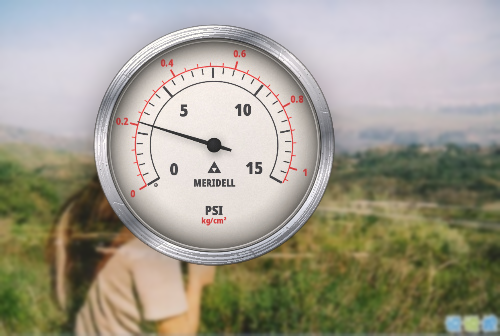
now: 3
